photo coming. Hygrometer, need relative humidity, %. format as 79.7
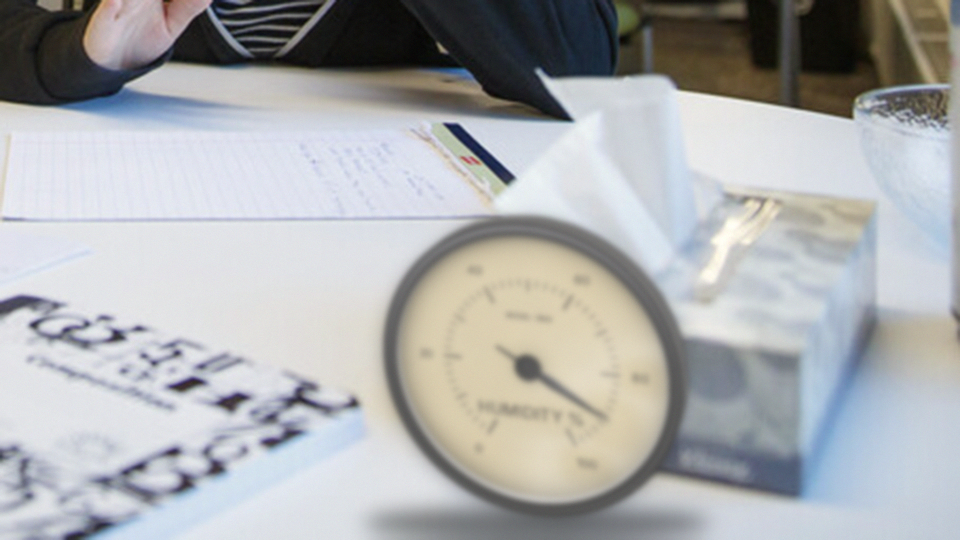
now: 90
